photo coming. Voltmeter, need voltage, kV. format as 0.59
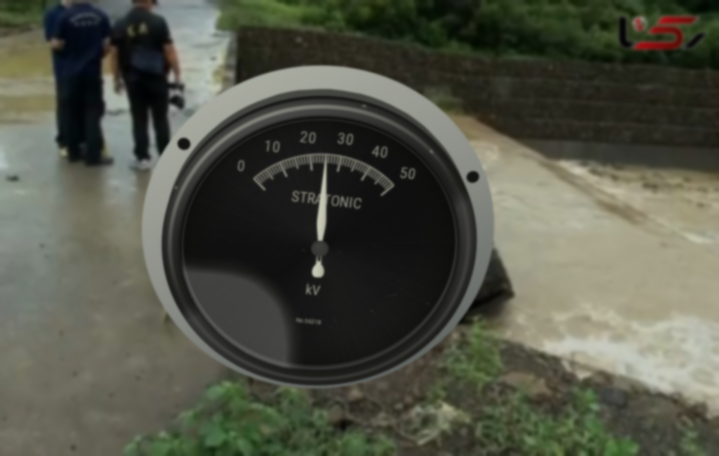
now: 25
